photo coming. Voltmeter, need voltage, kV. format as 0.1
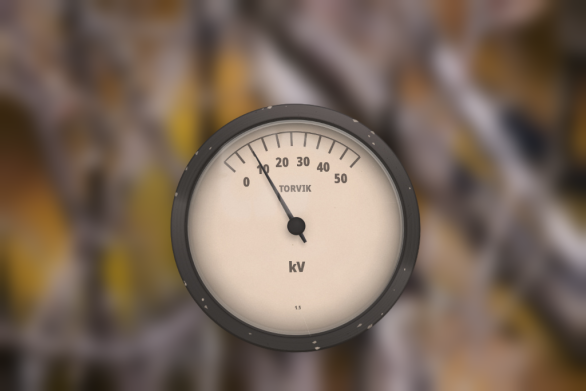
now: 10
